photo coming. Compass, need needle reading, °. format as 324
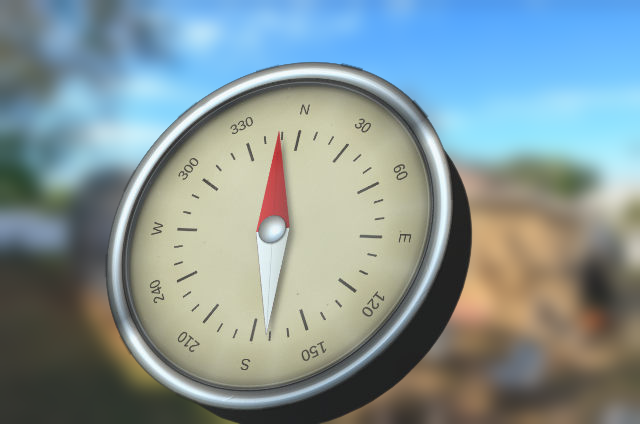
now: 350
